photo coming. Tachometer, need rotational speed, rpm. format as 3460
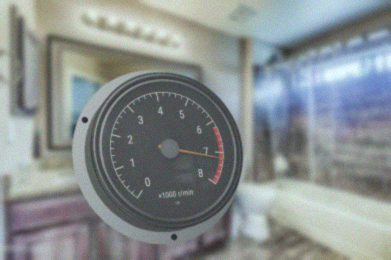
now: 7200
